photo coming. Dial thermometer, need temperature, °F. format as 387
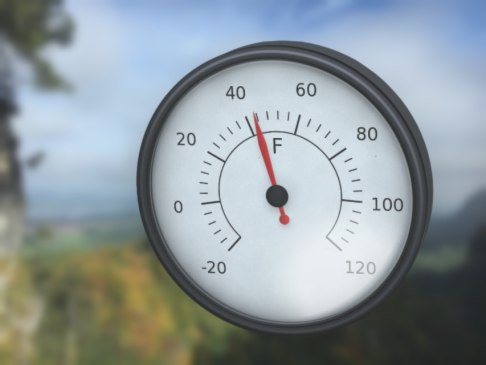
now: 44
